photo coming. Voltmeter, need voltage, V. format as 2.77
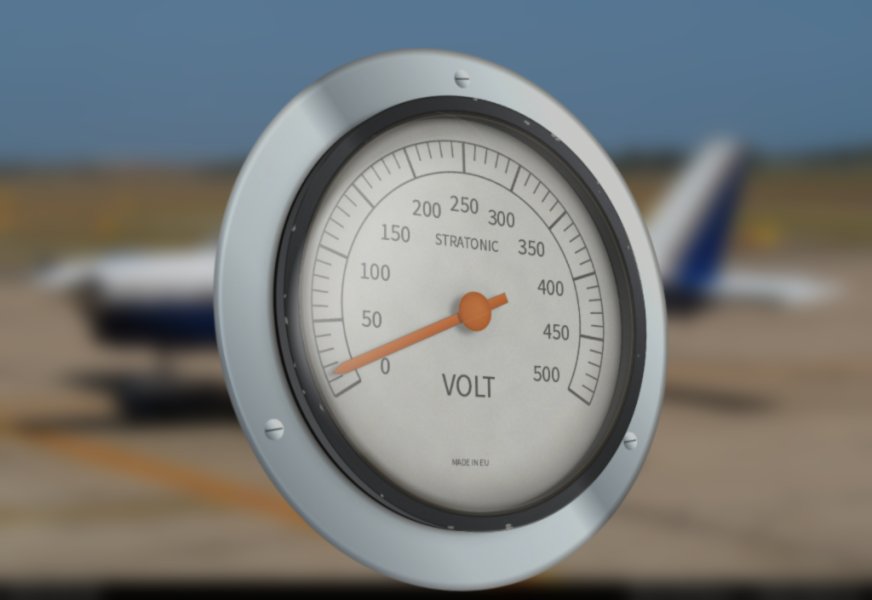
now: 15
